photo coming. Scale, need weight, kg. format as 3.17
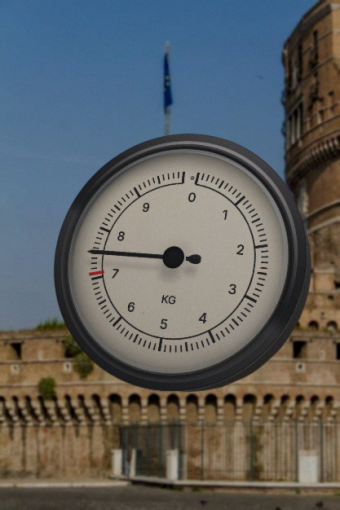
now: 7.5
